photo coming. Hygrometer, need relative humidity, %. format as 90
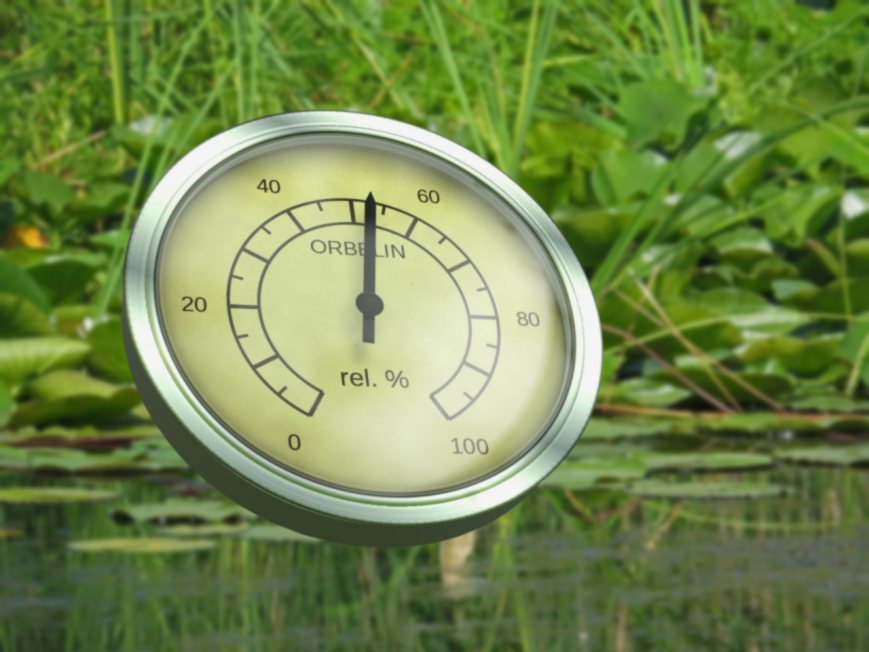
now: 52.5
